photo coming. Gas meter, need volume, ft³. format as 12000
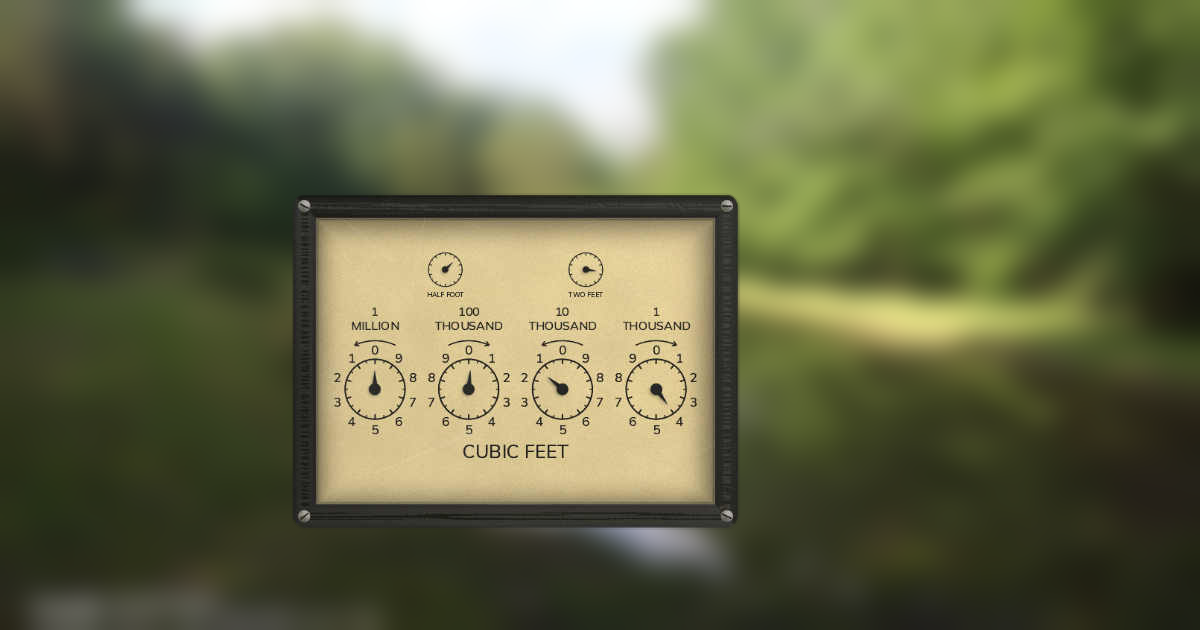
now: 1400
